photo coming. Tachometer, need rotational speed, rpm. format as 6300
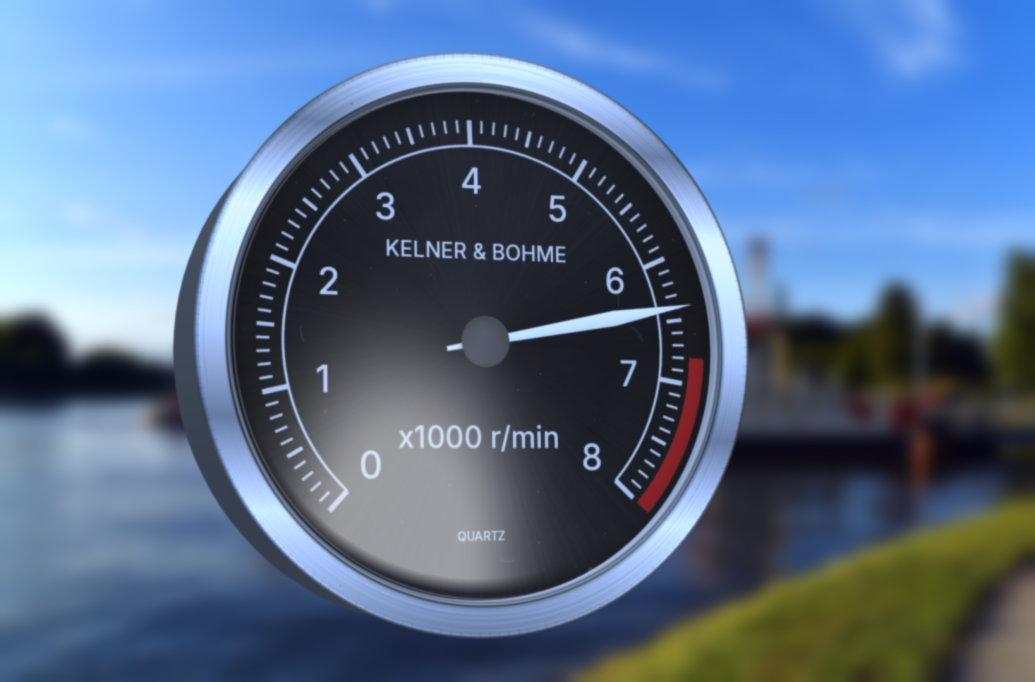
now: 6400
